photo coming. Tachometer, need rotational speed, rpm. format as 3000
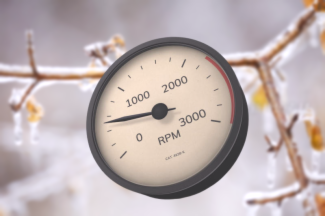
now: 500
